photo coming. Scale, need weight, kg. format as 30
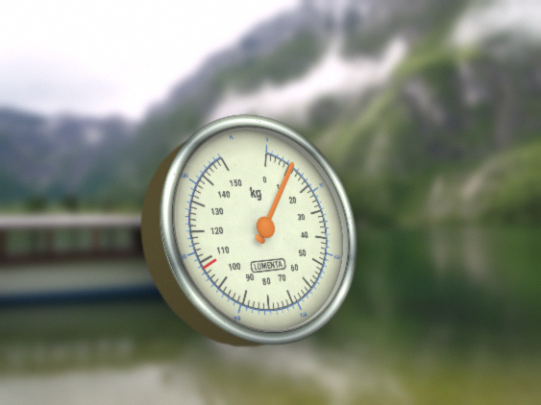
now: 10
